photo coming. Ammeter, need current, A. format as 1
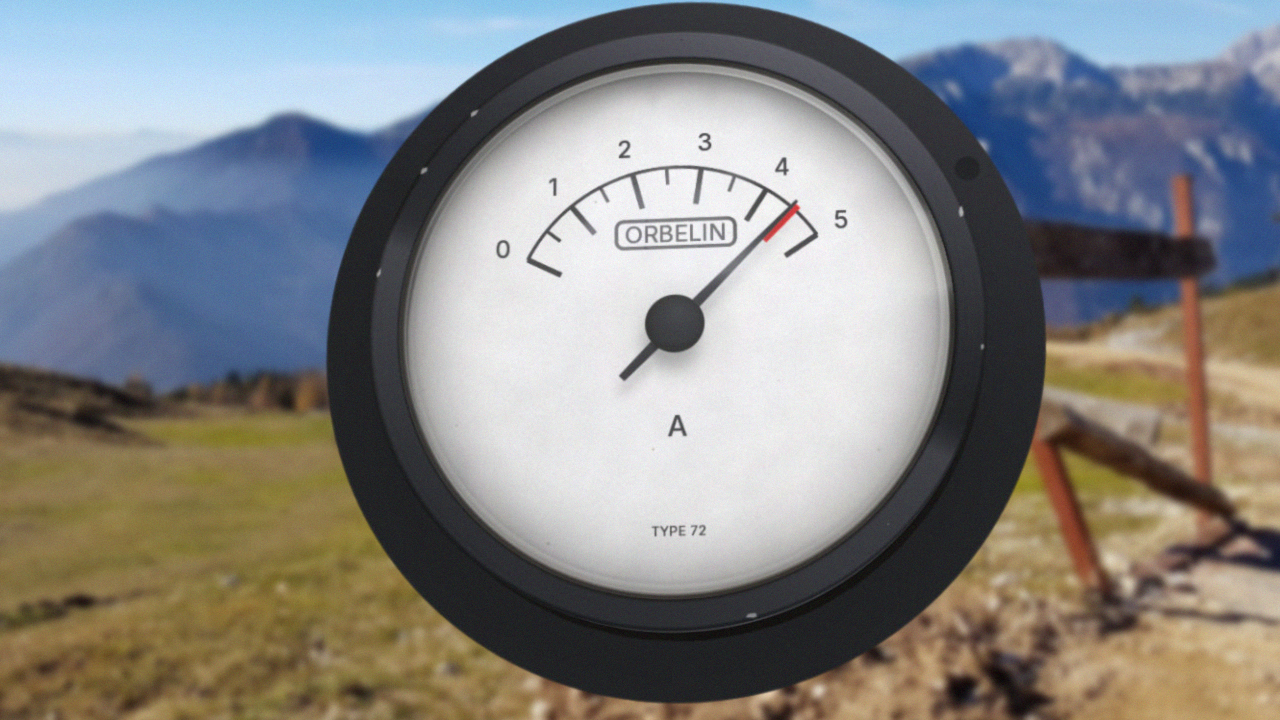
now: 4.5
